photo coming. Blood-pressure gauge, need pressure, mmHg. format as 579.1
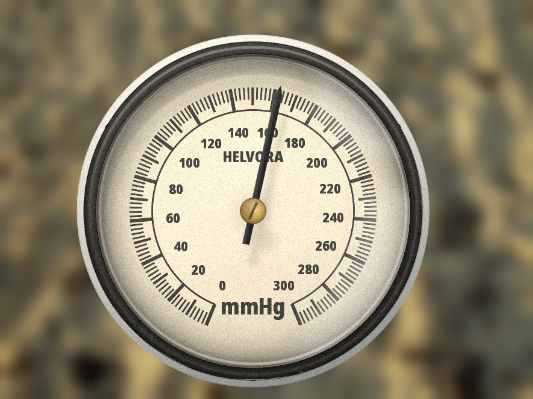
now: 162
